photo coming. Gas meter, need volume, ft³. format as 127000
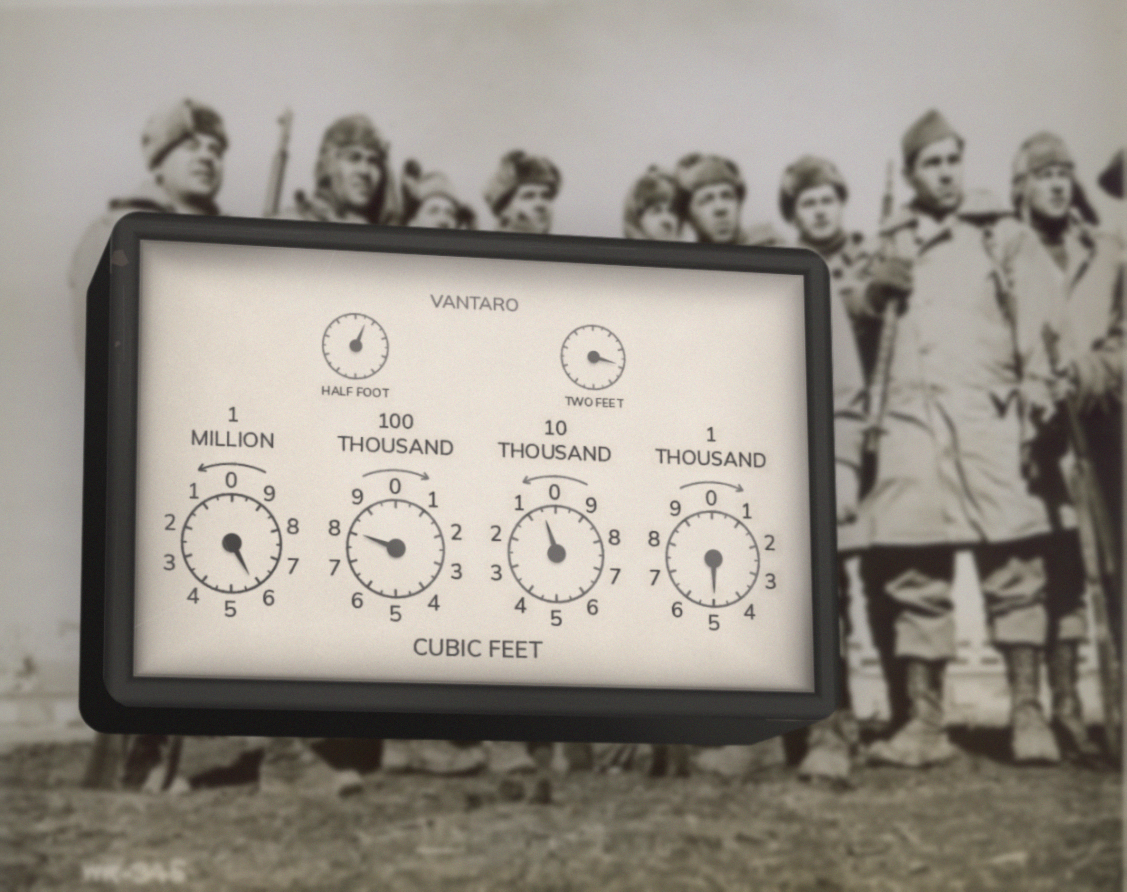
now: 580500
